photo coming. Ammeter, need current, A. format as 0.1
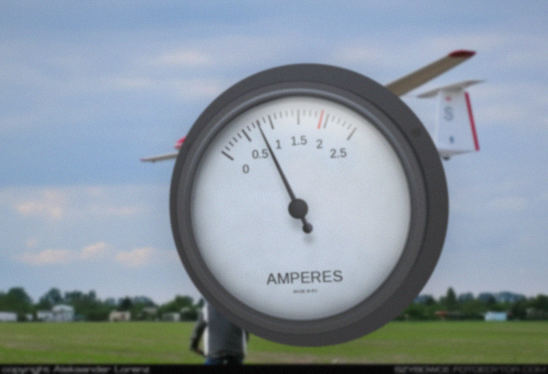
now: 0.8
